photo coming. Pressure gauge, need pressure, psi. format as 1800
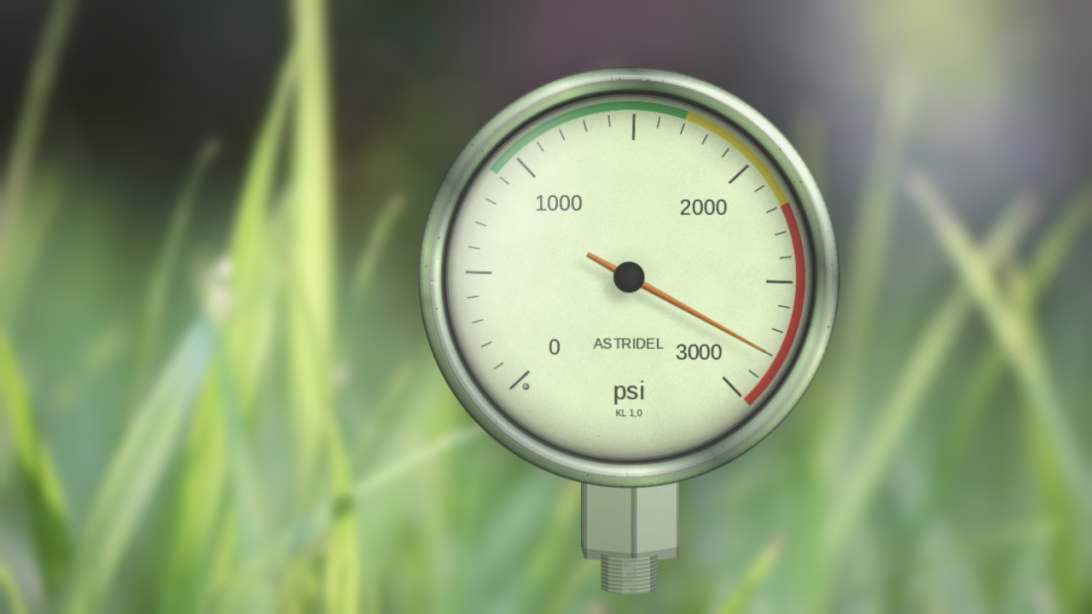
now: 2800
